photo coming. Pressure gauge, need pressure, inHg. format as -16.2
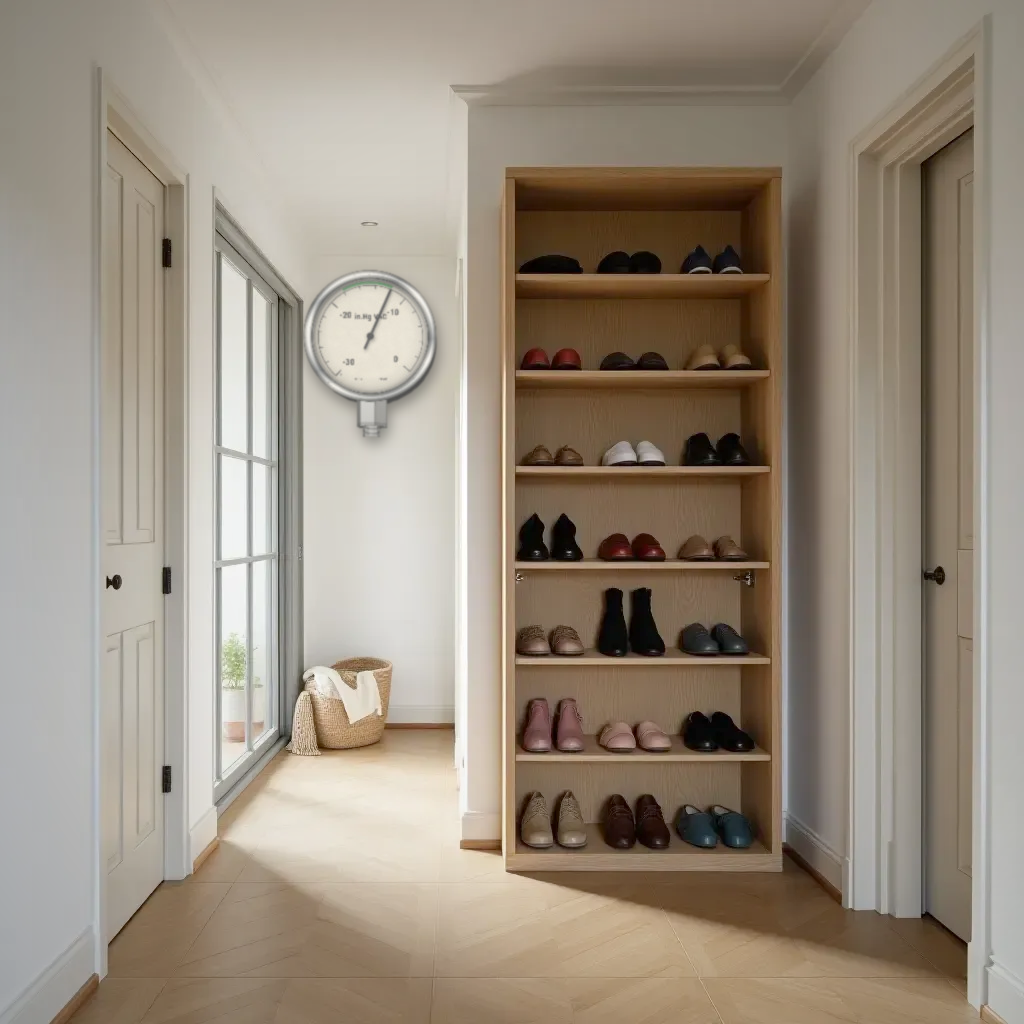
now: -12
